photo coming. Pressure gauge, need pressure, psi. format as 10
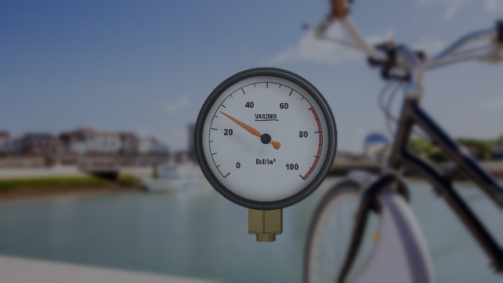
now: 27.5
